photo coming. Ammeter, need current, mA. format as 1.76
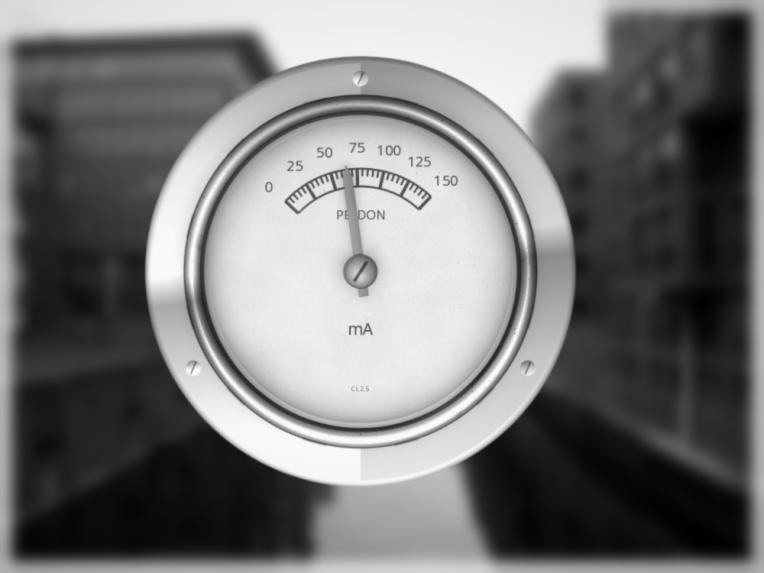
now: 65
